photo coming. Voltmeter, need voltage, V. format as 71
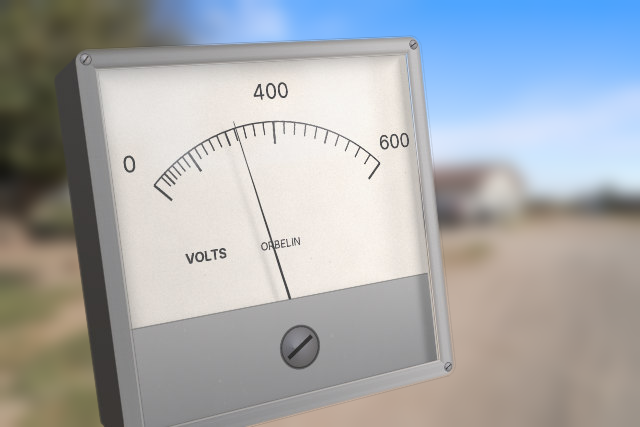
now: 320
